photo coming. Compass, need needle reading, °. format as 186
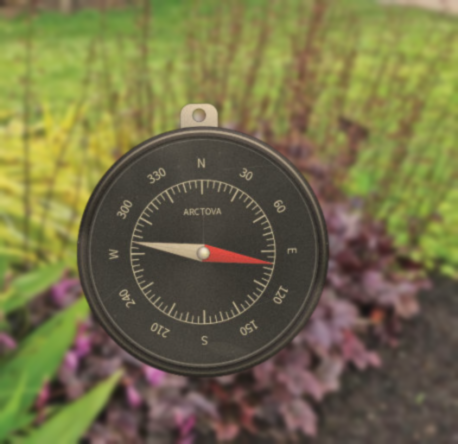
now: 100
